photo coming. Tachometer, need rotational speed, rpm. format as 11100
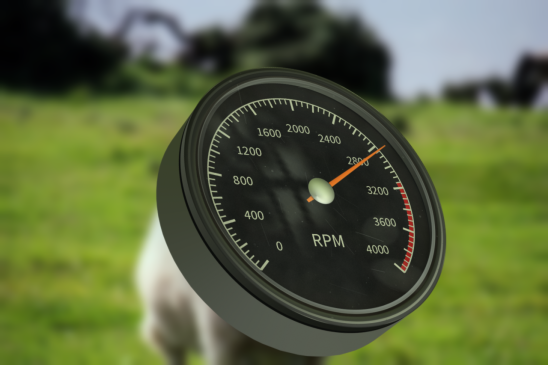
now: 2850
